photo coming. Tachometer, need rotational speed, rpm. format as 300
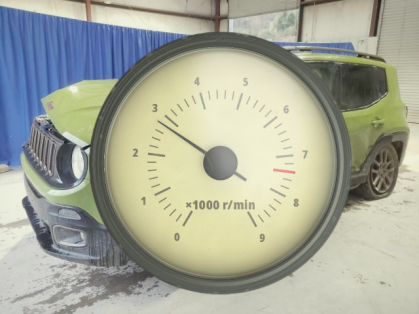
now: 2800
